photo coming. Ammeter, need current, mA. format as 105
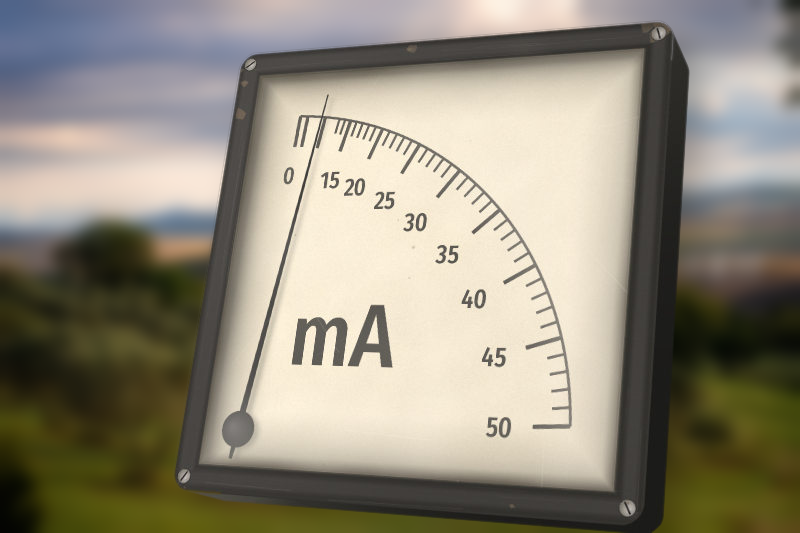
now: 10
